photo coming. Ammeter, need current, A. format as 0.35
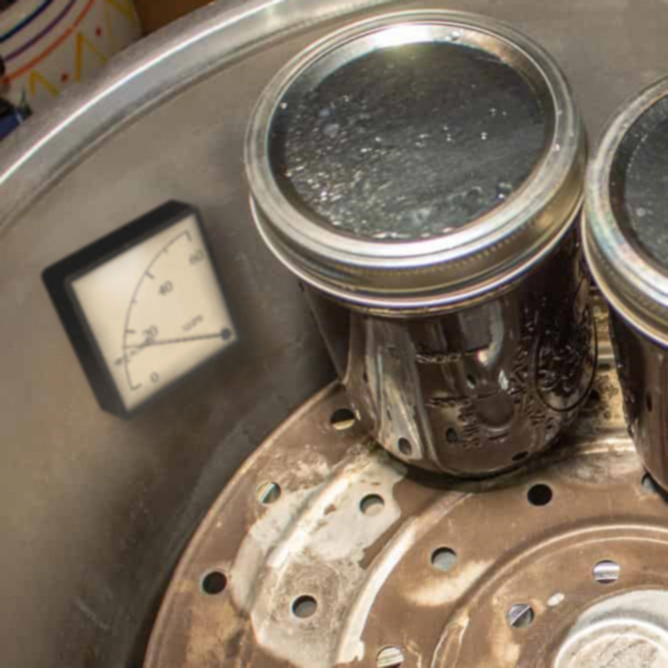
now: 15
